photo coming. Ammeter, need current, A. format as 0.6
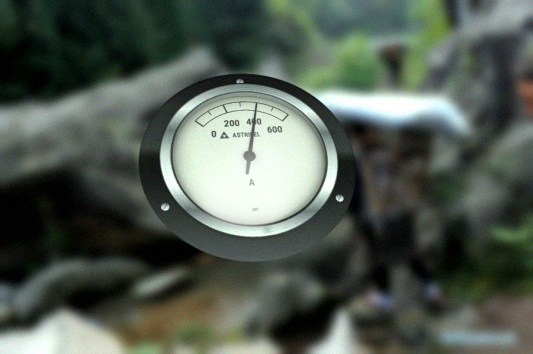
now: 400
